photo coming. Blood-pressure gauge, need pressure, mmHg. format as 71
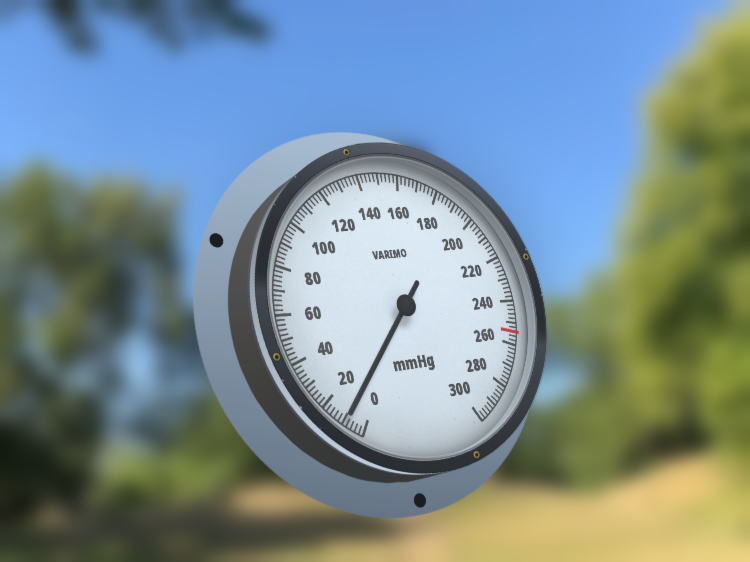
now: 10
